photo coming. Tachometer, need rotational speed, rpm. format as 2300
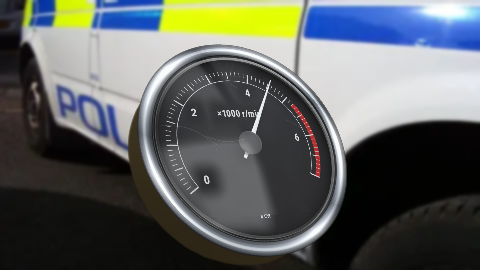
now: 4500
